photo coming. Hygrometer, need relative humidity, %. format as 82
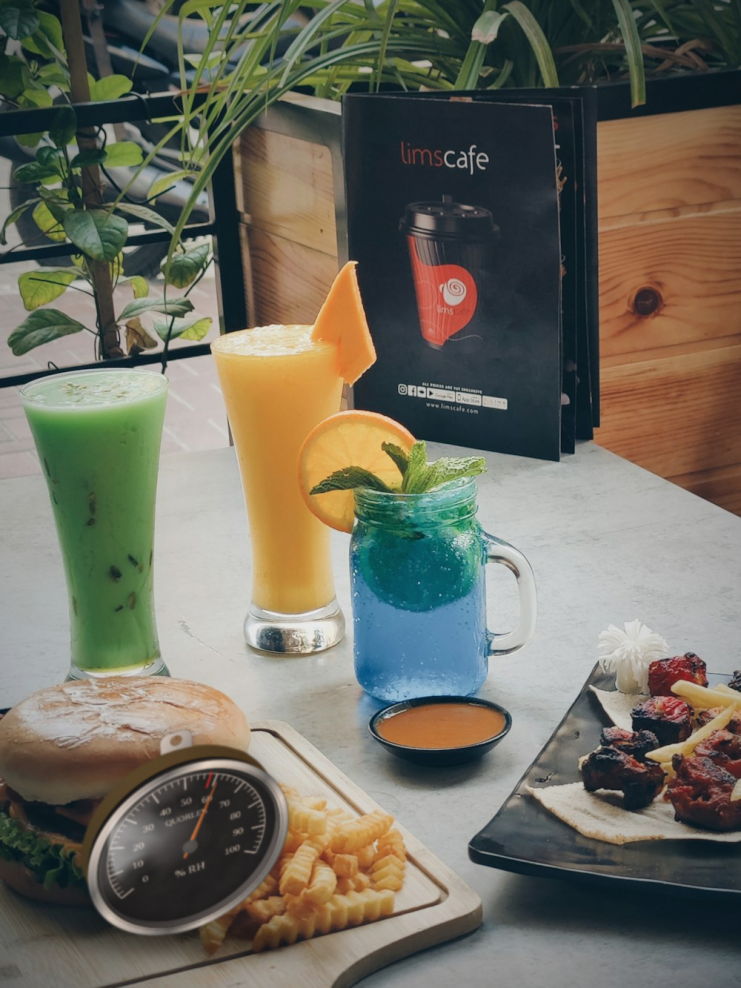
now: 60
